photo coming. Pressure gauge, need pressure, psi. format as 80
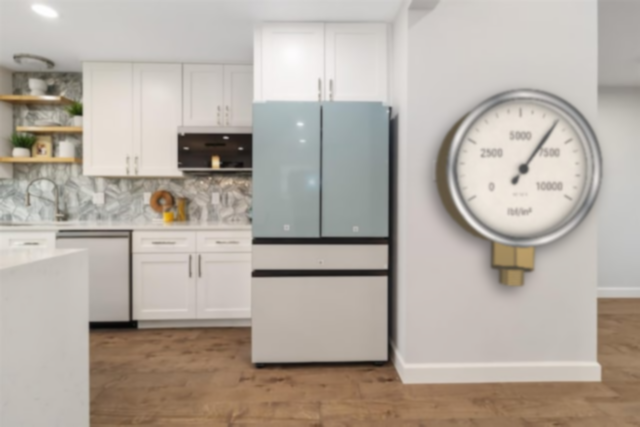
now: 6500
